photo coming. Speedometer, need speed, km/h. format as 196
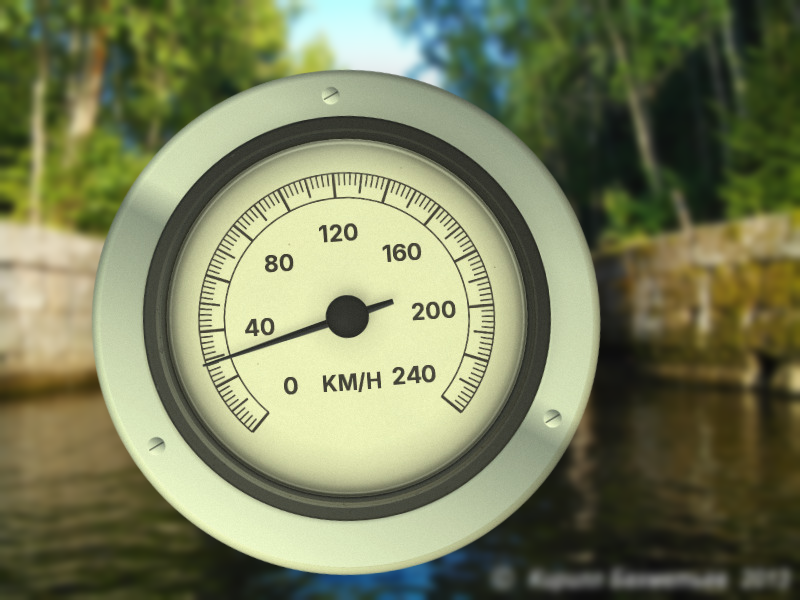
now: 28
